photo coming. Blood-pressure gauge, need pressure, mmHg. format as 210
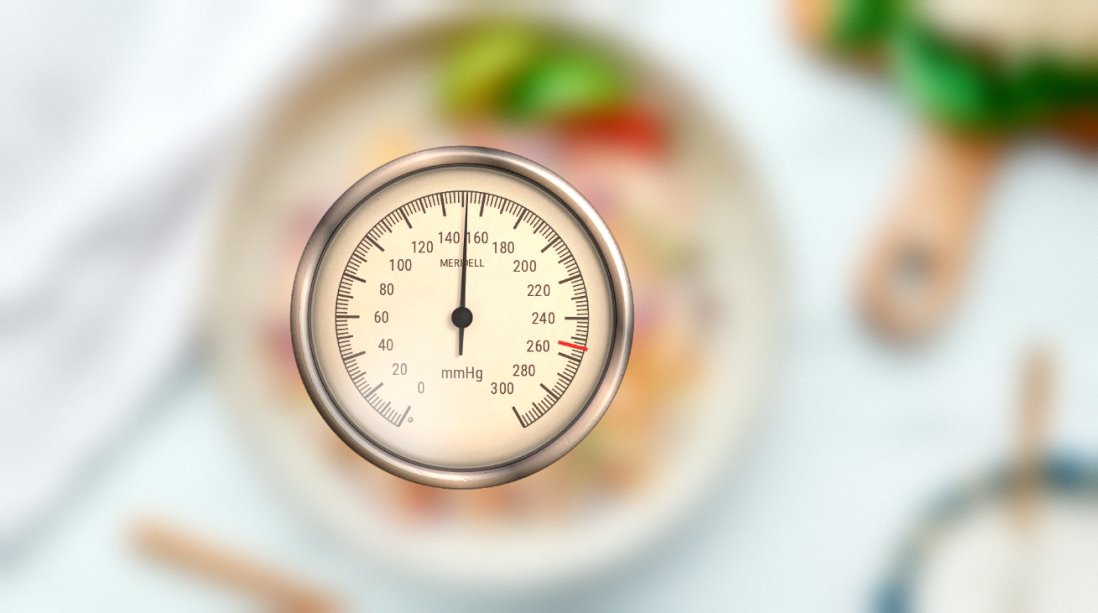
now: 152
